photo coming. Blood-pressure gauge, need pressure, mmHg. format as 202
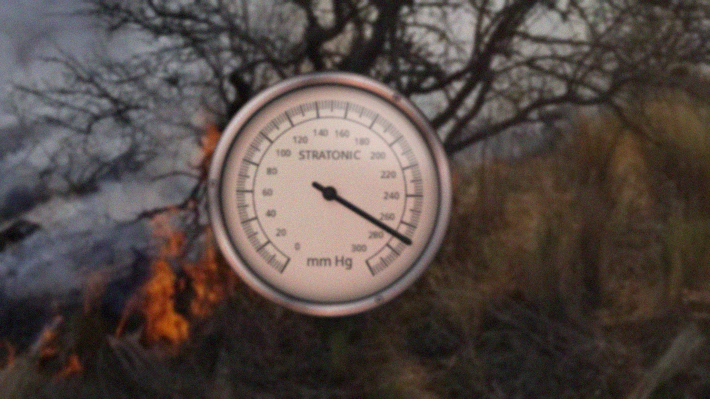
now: 270
